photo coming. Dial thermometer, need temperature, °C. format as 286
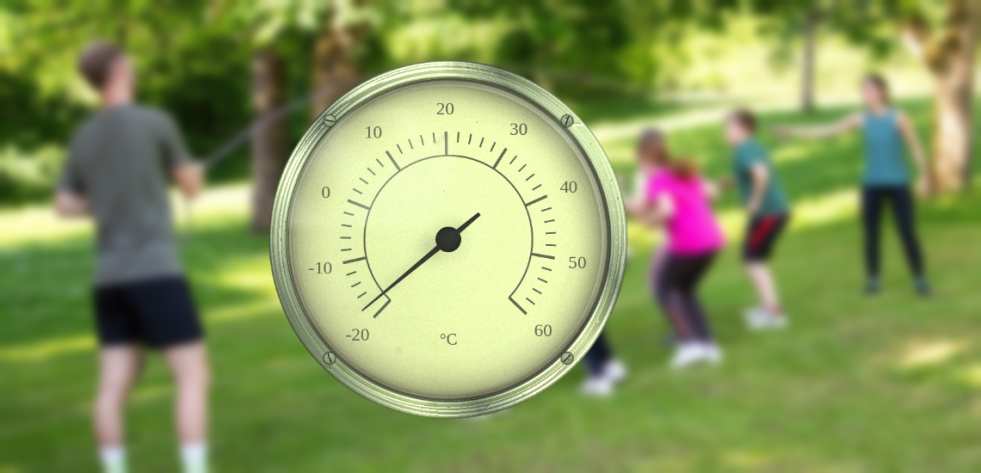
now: -18
